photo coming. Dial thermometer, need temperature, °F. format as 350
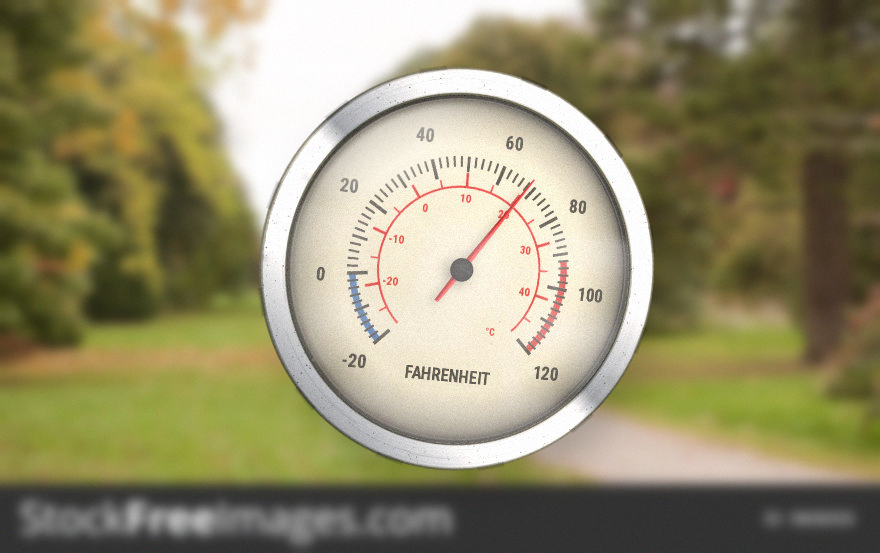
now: 68
